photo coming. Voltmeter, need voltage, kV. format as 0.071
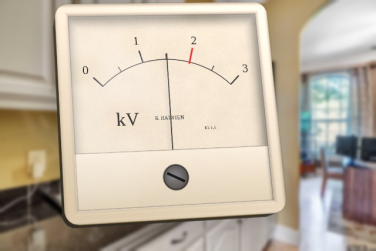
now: 1.5
